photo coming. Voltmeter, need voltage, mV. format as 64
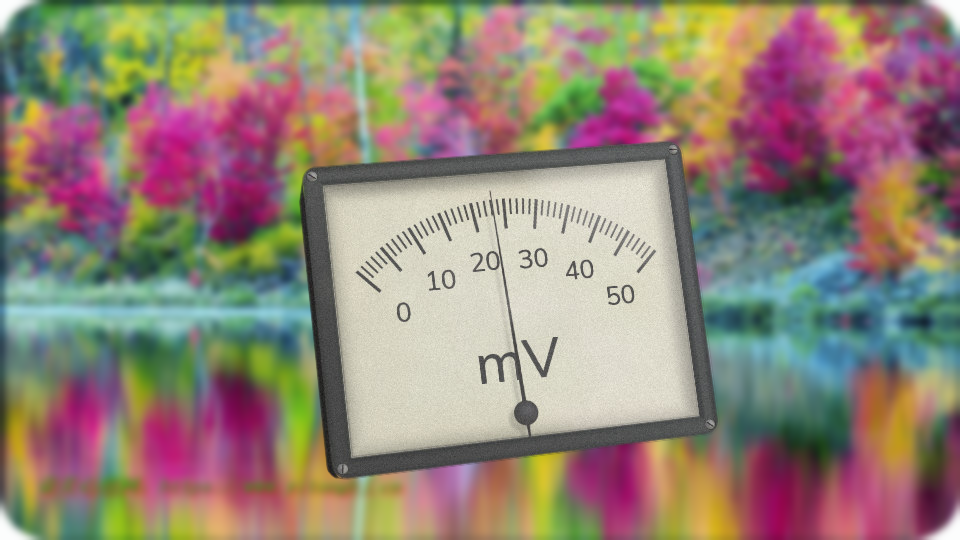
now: 23
